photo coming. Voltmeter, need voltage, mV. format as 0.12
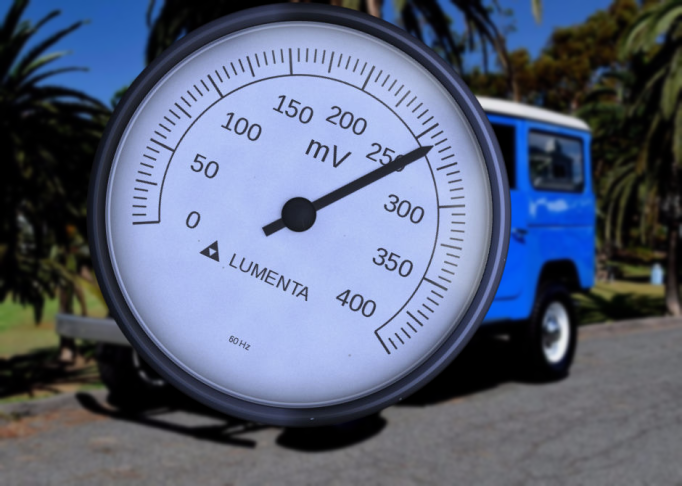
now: 260
